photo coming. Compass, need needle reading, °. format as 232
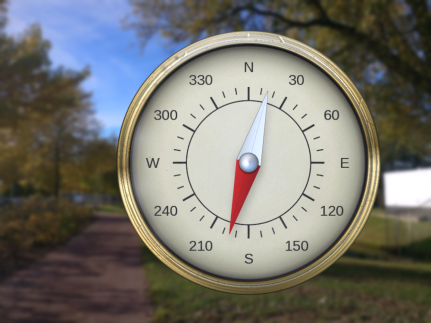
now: 195
